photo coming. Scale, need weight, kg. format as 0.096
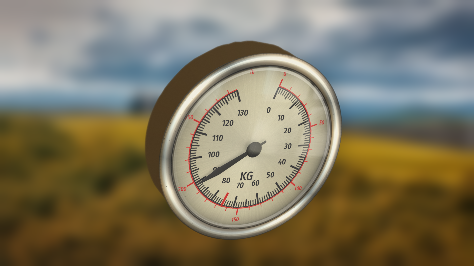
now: 90
